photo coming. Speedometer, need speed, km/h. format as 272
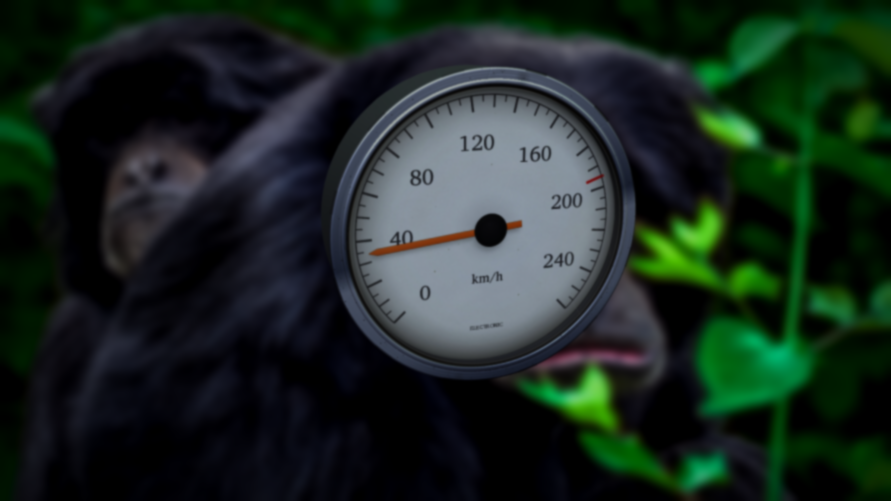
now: 35
